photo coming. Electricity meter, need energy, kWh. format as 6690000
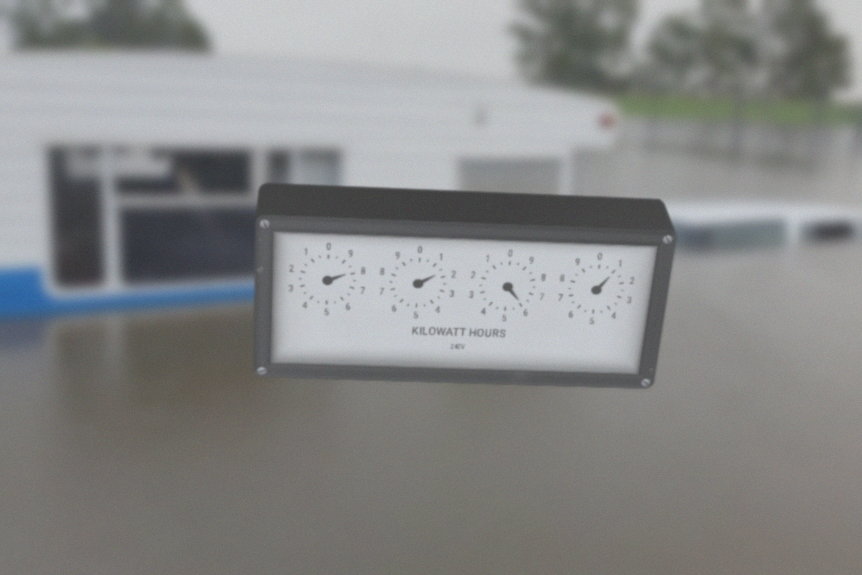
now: 8161
